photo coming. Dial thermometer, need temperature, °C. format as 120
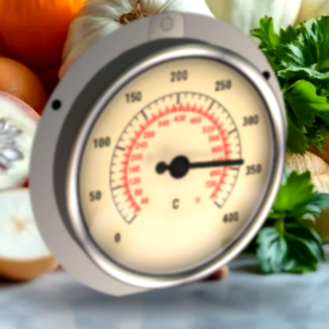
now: 340
